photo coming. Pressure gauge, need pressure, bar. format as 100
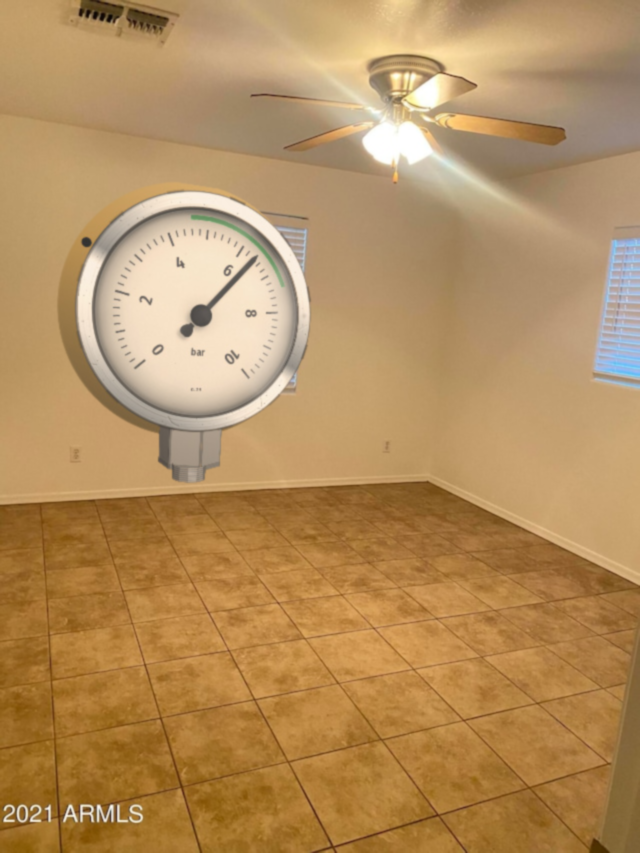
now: 6.4
